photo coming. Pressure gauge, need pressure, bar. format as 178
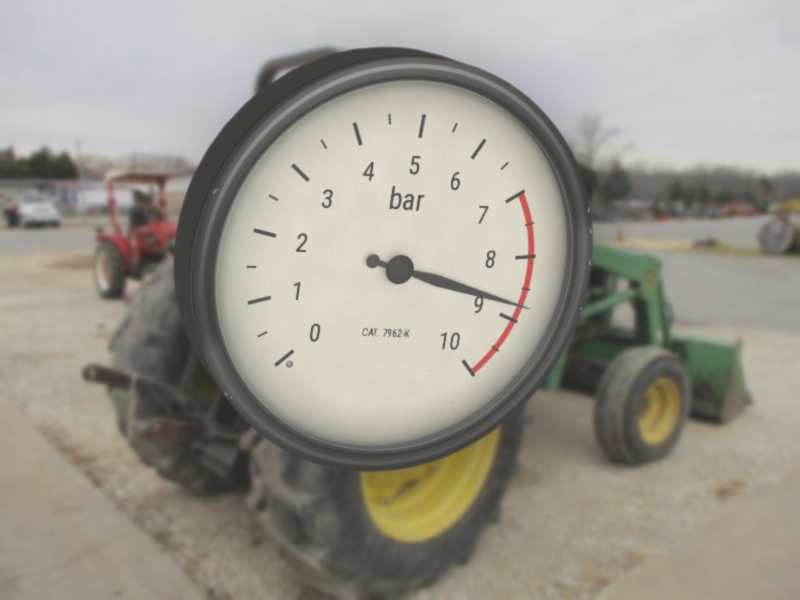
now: 8.75
